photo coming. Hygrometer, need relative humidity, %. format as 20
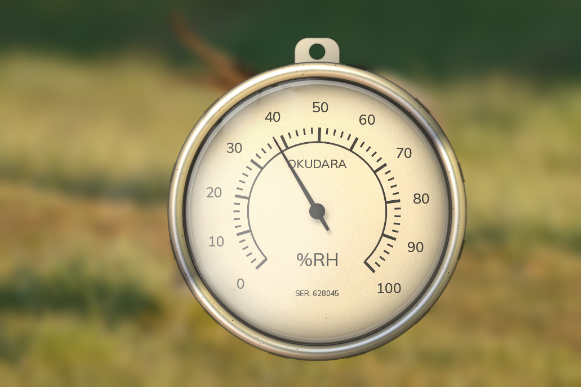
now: 38
